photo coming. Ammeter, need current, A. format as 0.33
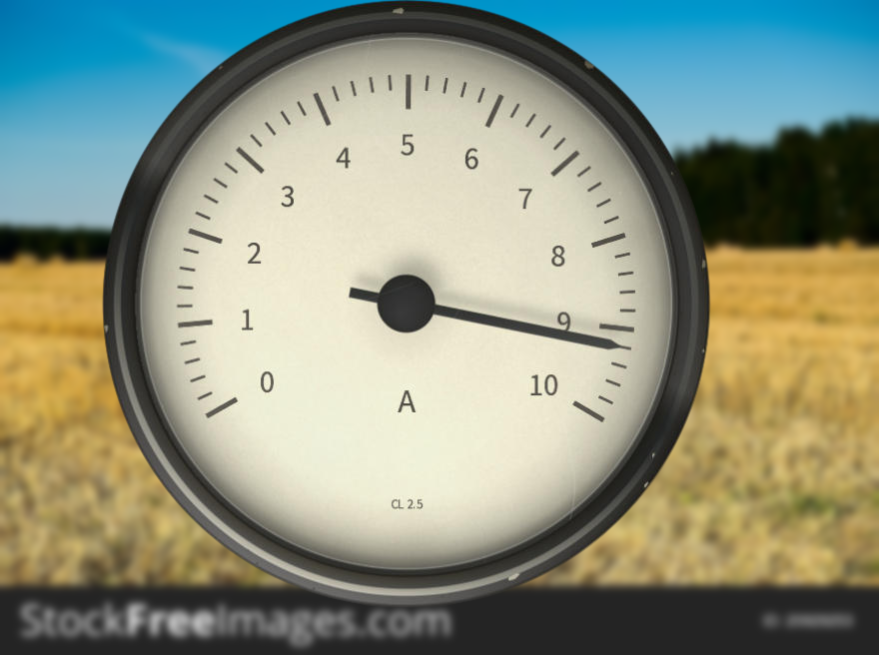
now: 9.2
